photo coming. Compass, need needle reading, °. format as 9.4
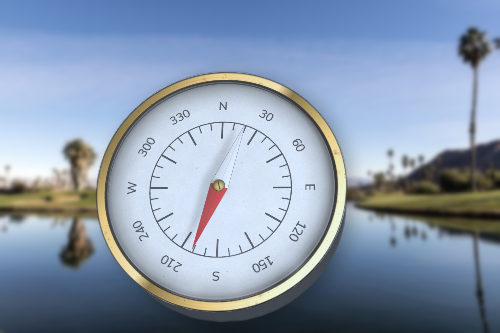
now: 200
